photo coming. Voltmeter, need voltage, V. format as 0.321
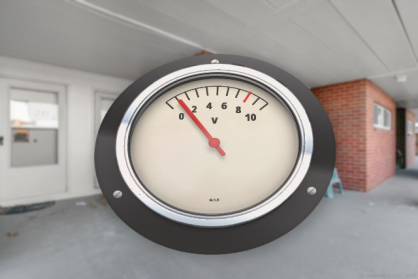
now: 1
